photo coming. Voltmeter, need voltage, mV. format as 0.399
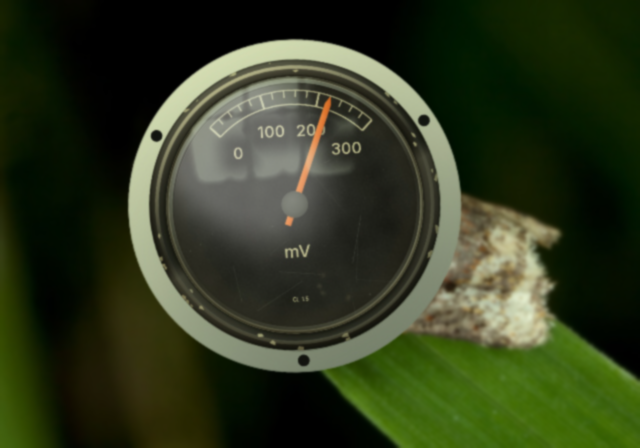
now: 220
